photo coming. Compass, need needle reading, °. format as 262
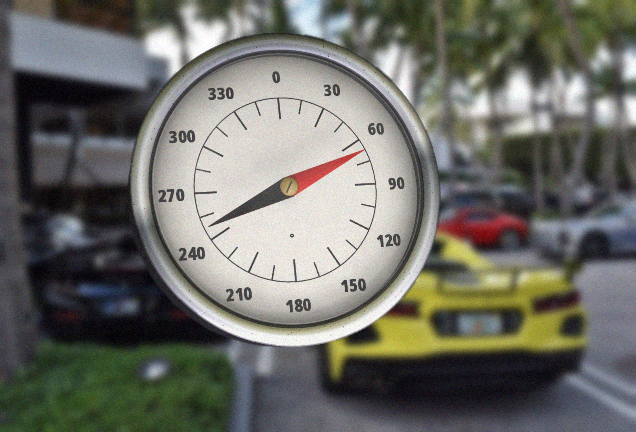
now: 67.5
